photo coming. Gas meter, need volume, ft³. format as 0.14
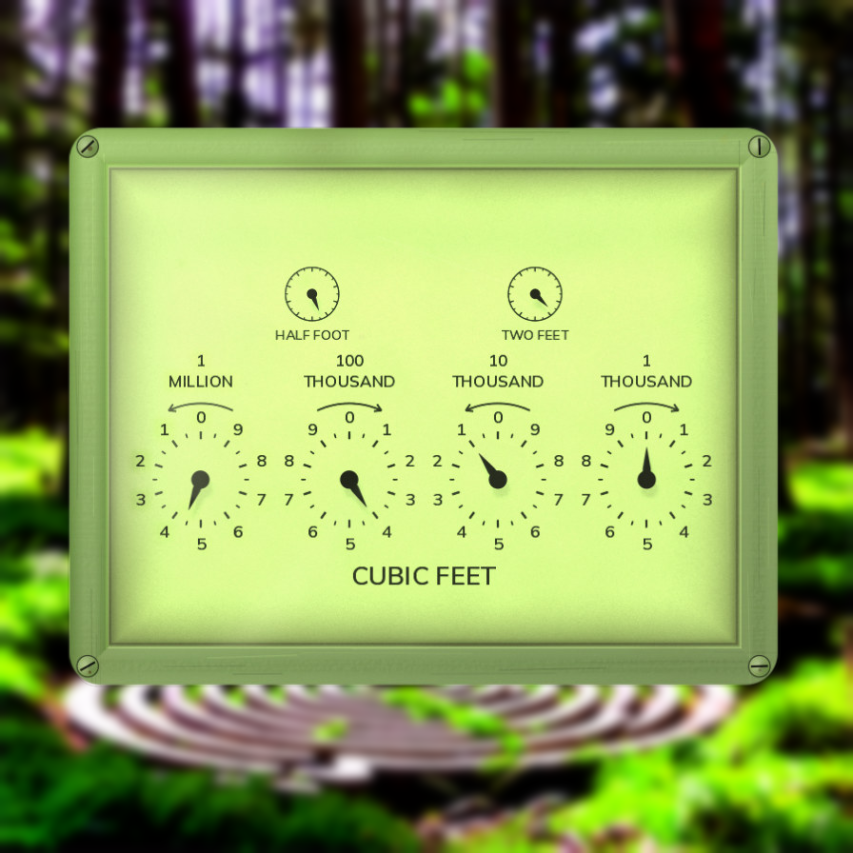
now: 441000
